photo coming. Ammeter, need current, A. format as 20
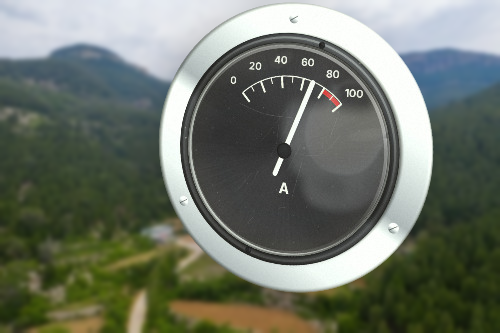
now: 70
